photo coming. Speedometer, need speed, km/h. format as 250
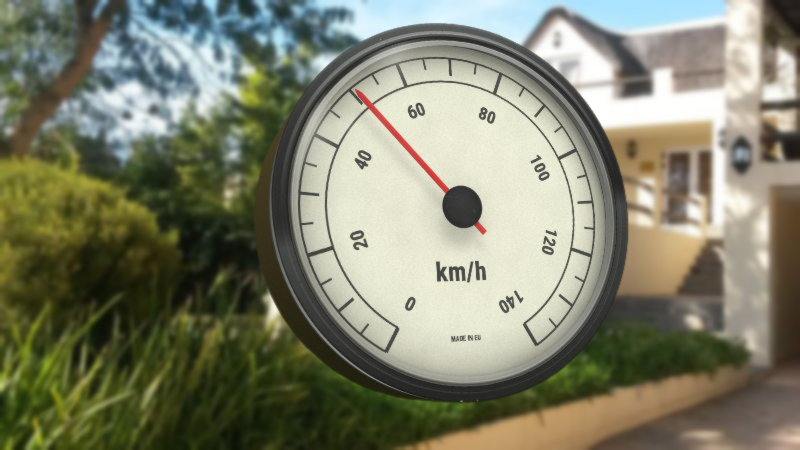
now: 50
